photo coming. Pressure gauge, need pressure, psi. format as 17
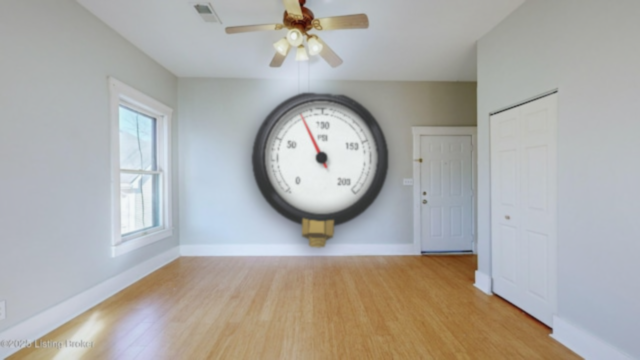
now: 80
